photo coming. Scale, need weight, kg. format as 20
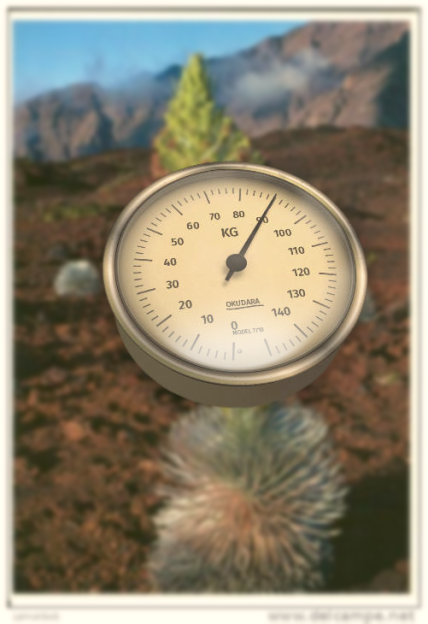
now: 90
